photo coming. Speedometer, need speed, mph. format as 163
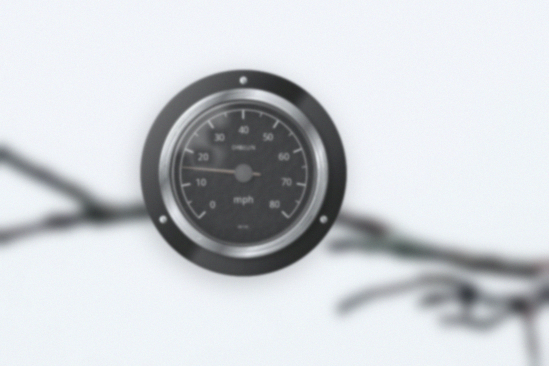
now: 15
